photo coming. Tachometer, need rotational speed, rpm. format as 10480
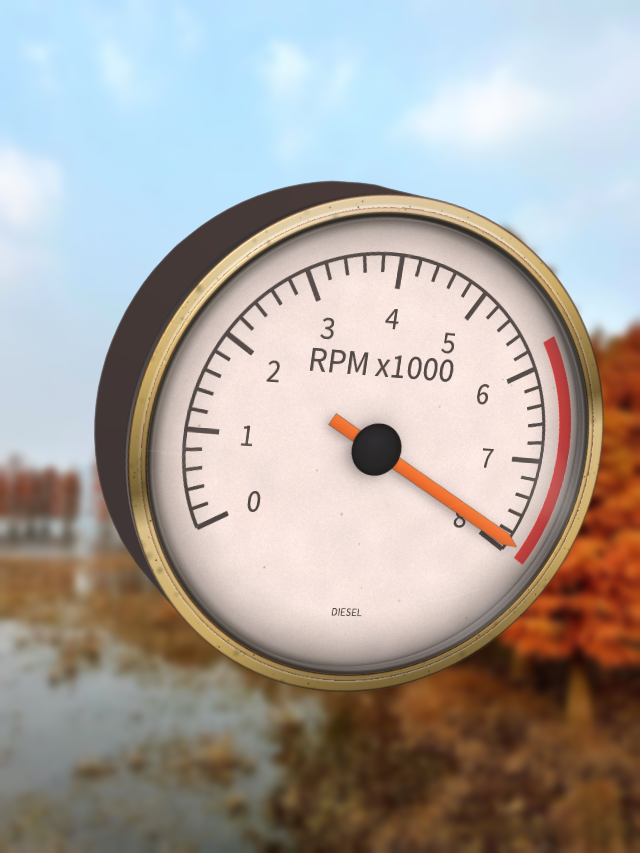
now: 7900
